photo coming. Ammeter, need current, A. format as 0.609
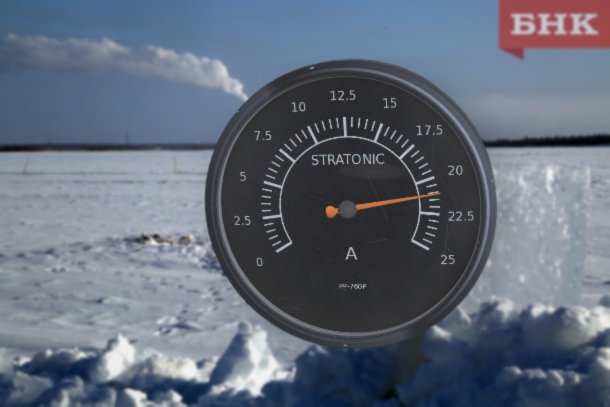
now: 21
